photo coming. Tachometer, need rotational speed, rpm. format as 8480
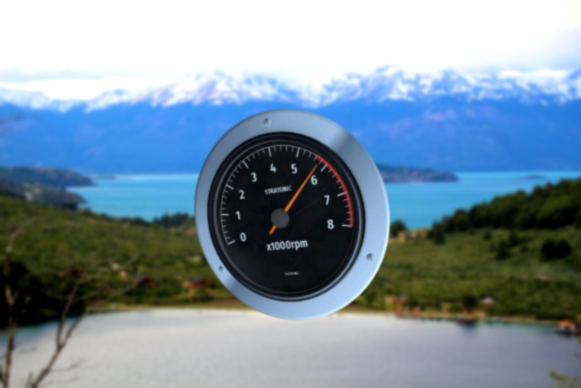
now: 5800
